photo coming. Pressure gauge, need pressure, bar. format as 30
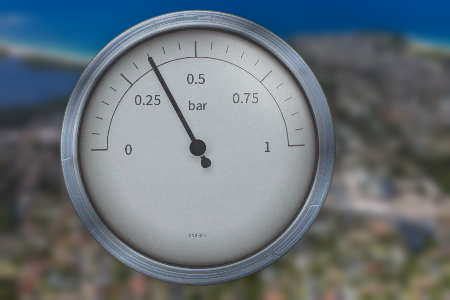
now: 0.35
